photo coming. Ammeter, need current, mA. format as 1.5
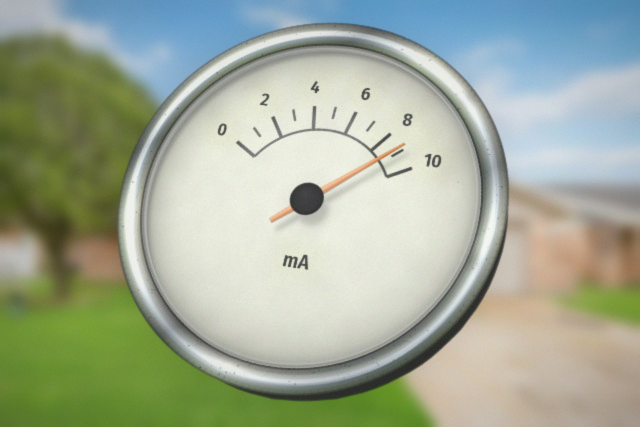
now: 9
